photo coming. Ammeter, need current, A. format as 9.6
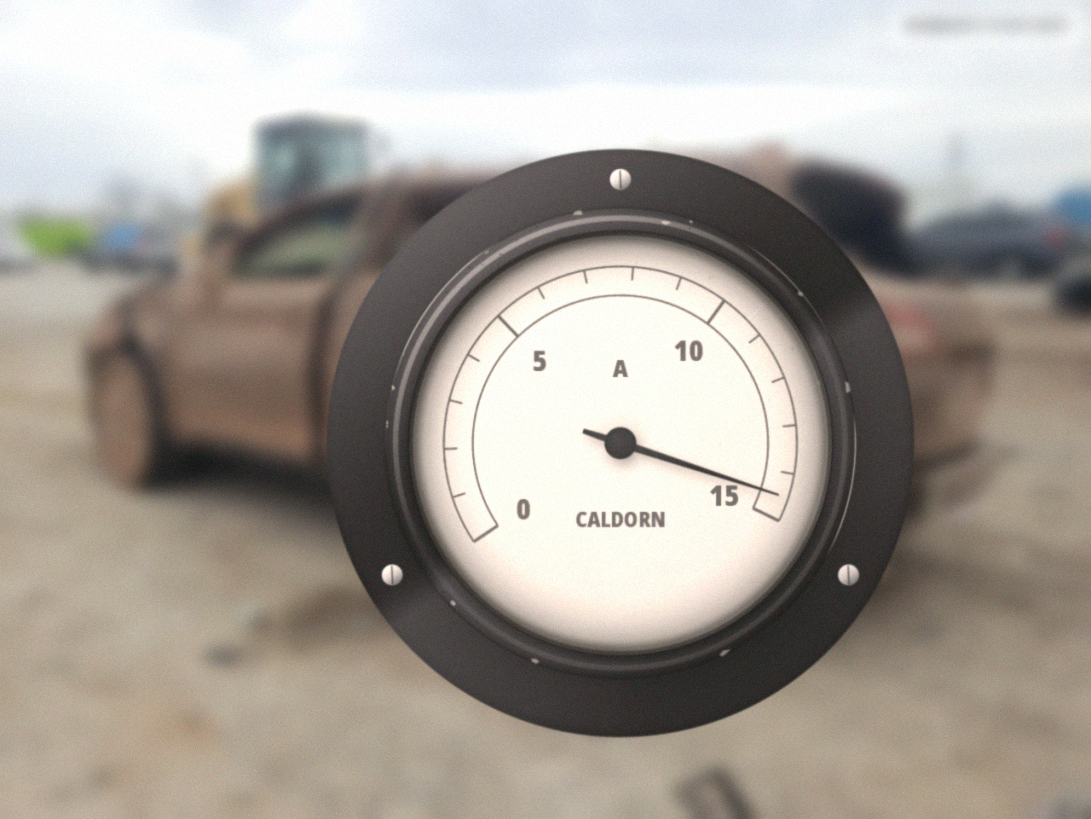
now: 14.5
